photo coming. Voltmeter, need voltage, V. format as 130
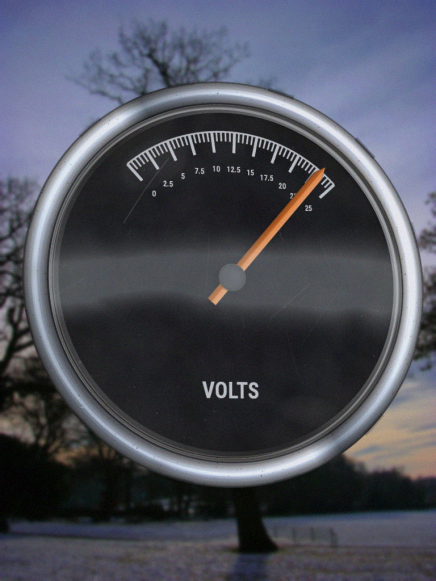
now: 23
